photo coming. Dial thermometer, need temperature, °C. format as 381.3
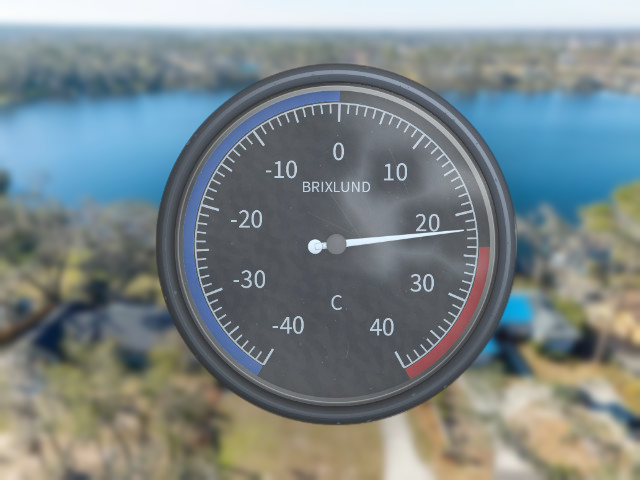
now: 22
